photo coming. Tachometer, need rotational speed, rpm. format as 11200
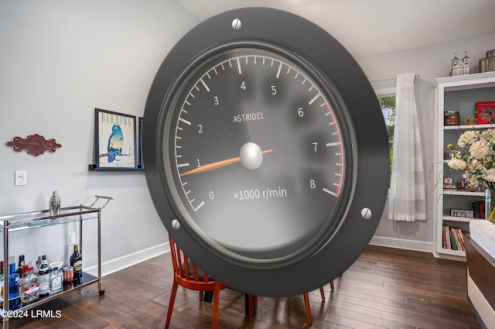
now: 800
